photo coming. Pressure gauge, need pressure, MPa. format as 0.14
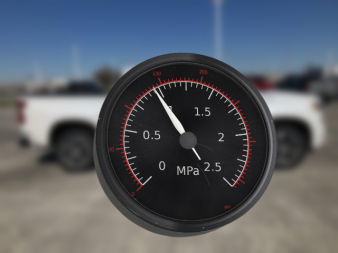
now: 0.95
